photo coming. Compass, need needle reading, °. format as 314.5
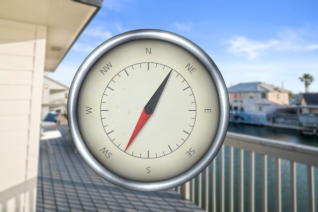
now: 210
